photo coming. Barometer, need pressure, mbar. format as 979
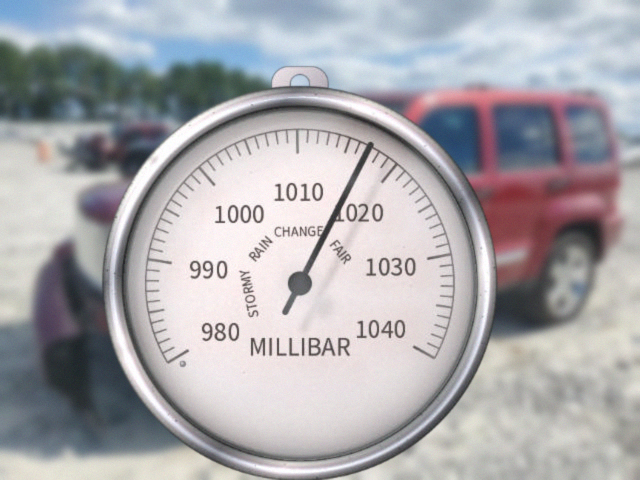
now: 1017
